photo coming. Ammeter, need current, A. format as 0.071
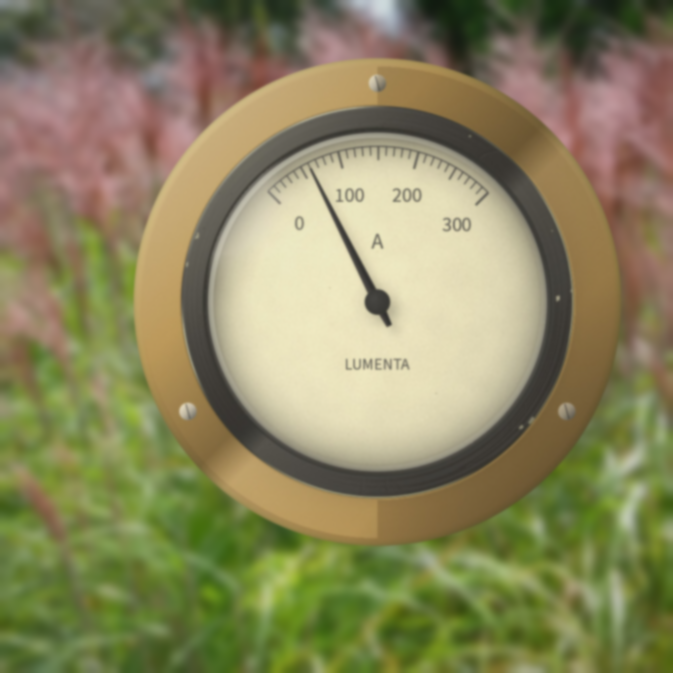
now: 60
